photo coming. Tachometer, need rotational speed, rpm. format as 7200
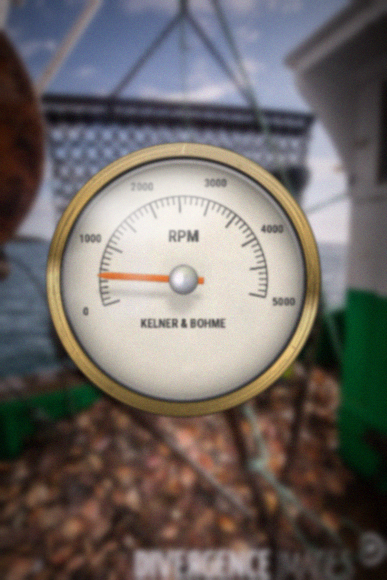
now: 500
